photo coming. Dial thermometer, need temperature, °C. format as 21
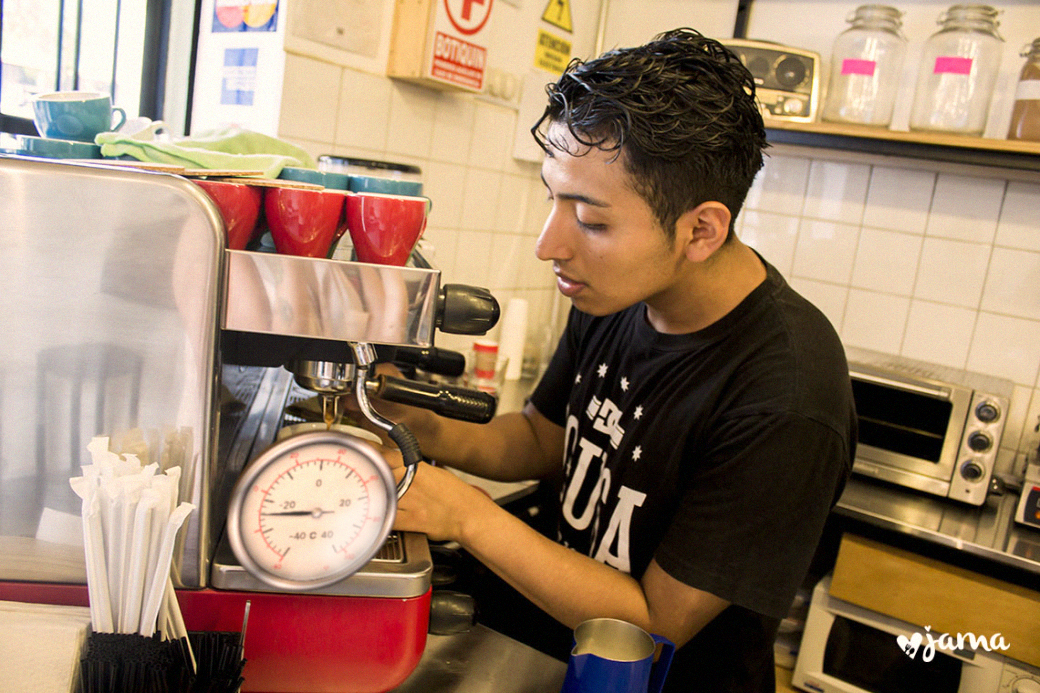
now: -24
